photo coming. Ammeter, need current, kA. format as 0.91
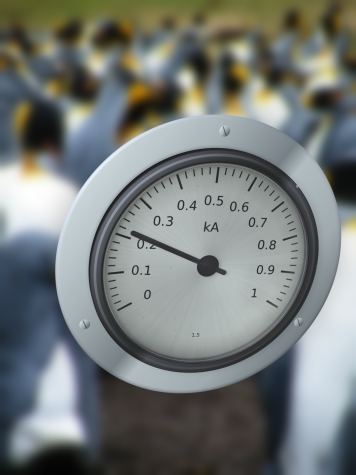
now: 0.22
